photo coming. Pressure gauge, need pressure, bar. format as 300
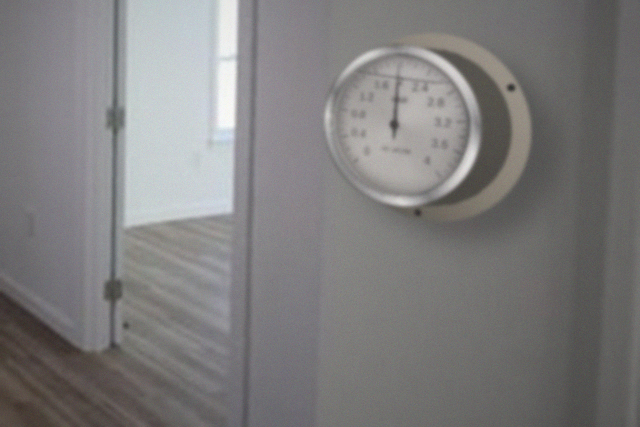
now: 2
